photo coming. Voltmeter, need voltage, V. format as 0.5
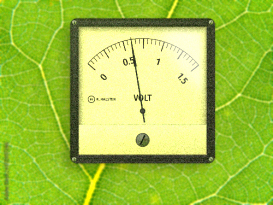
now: 0.6
